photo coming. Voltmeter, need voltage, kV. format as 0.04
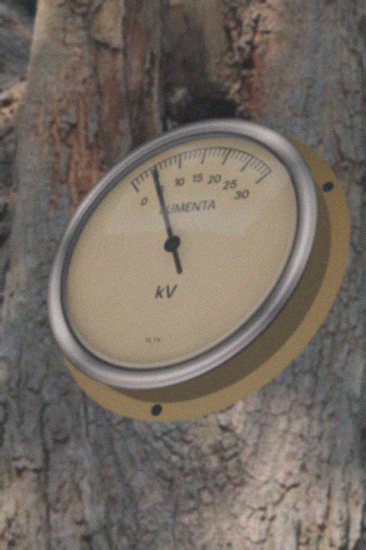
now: 5
